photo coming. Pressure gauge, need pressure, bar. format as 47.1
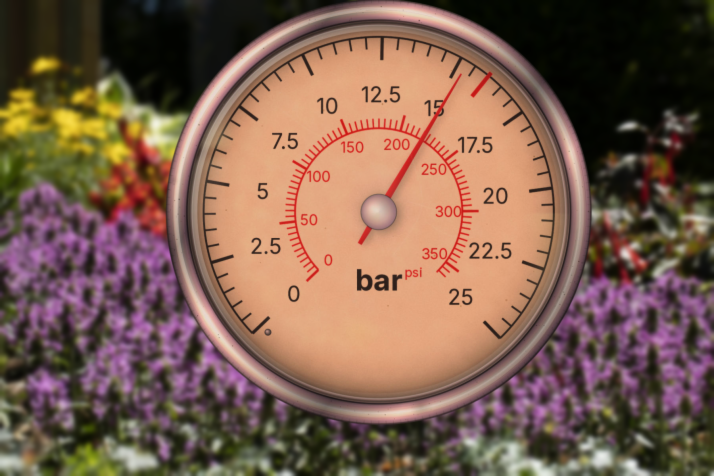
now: 15.25
